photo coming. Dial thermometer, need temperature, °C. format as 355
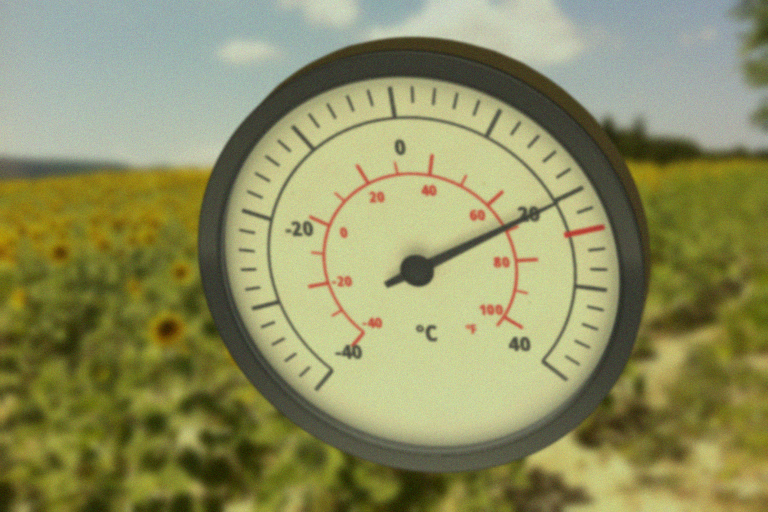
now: 20
